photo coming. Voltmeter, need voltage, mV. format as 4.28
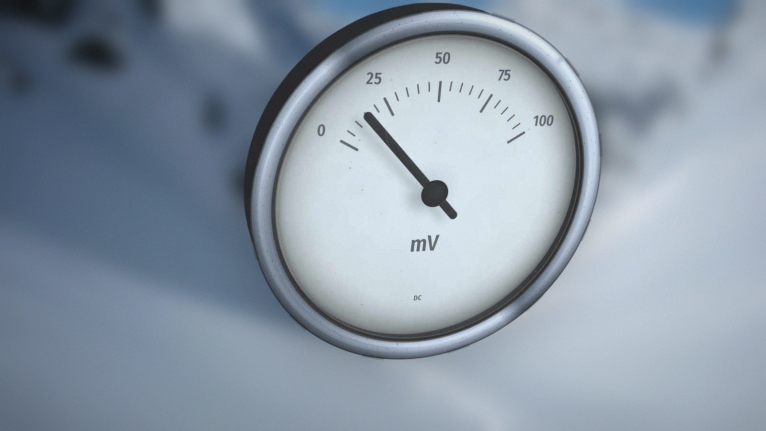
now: 15
